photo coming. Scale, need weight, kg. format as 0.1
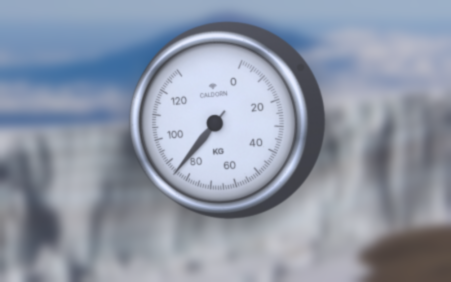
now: 85
